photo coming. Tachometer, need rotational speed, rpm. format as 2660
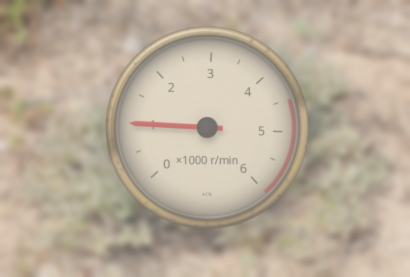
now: 1000
